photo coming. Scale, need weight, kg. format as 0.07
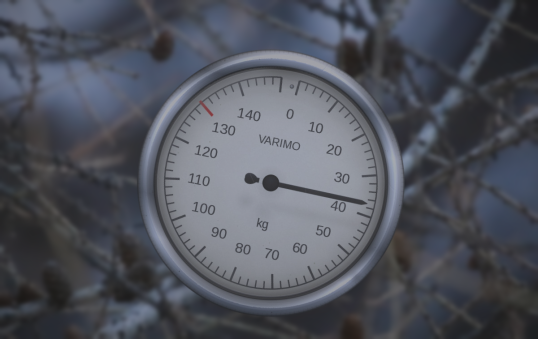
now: 37
